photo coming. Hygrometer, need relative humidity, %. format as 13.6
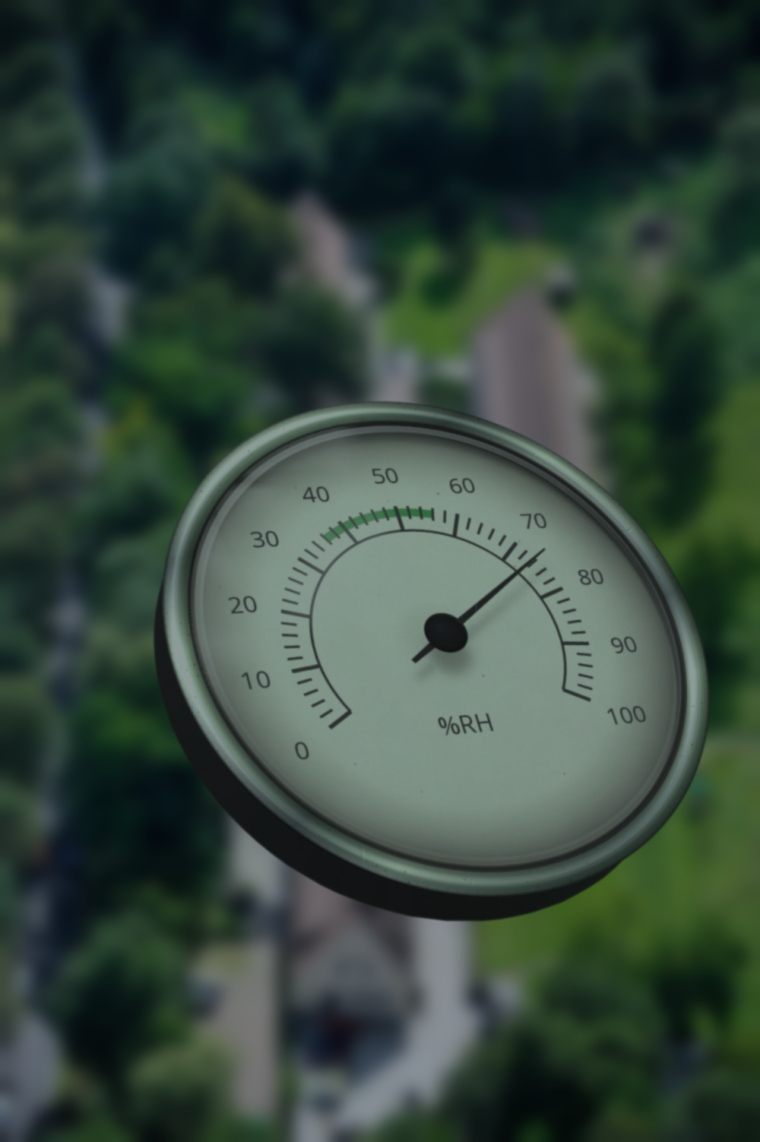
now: 74
